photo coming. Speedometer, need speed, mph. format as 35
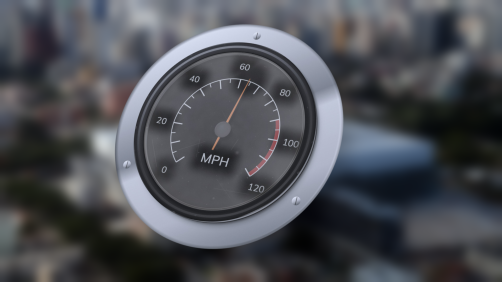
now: 65
